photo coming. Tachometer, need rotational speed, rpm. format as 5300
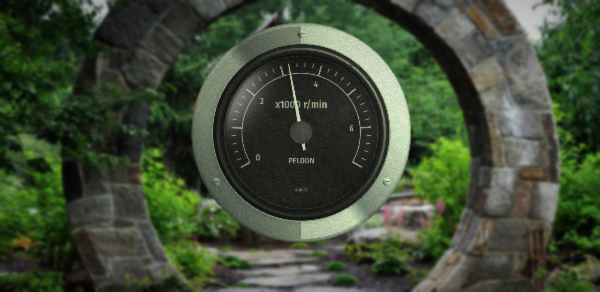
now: 3200
